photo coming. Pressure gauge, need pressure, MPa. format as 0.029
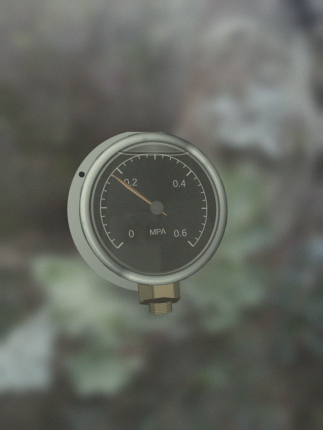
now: 0.18
